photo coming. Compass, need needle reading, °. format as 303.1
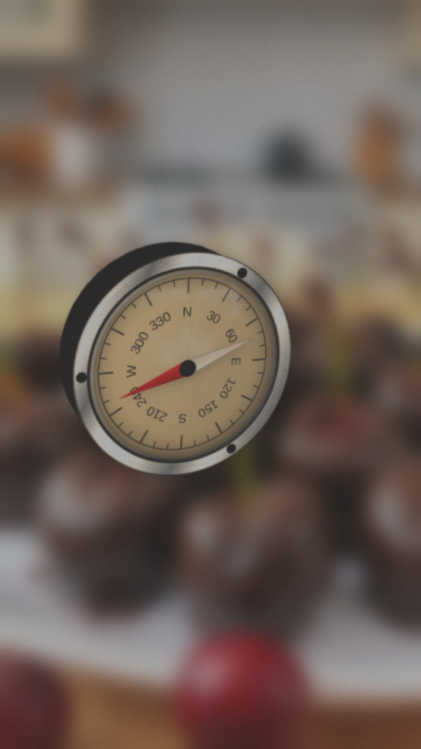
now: 250
